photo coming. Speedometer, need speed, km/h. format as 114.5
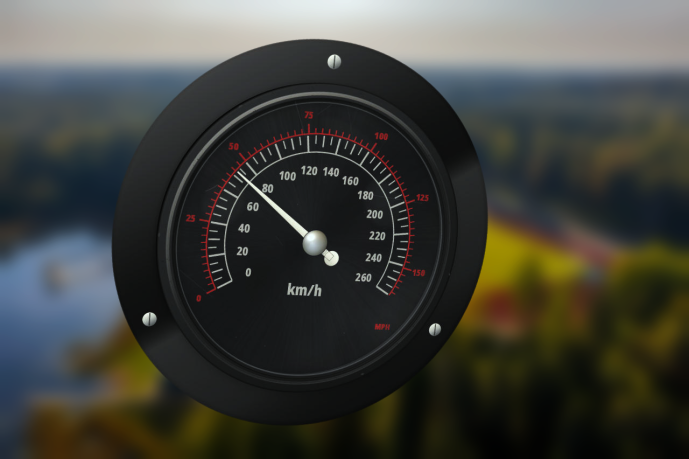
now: 72.5
